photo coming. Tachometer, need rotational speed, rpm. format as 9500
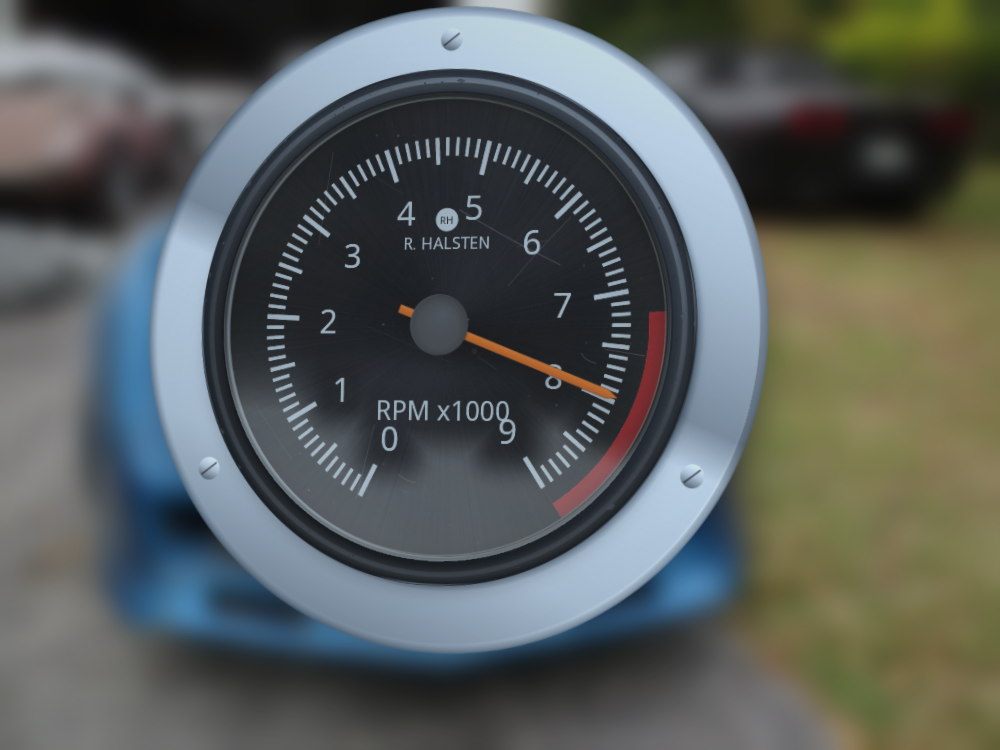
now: 7950
